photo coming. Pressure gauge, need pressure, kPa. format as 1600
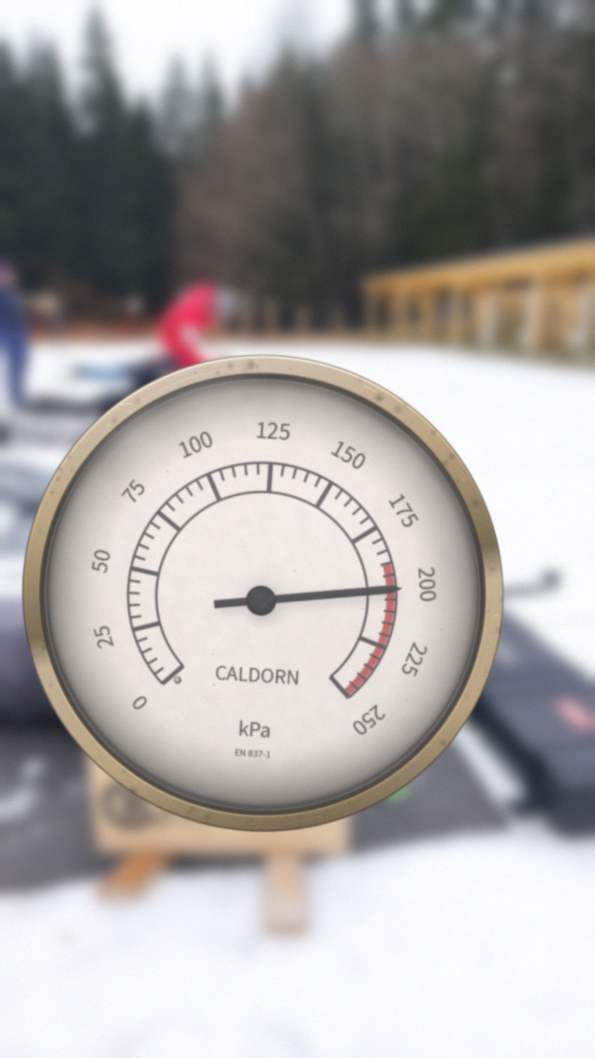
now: 200
